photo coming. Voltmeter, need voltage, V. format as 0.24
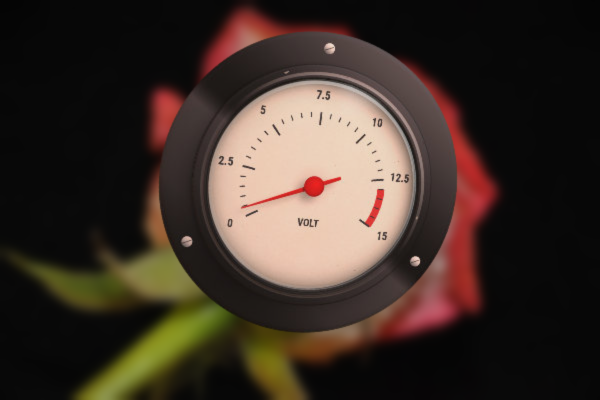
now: 0.5
